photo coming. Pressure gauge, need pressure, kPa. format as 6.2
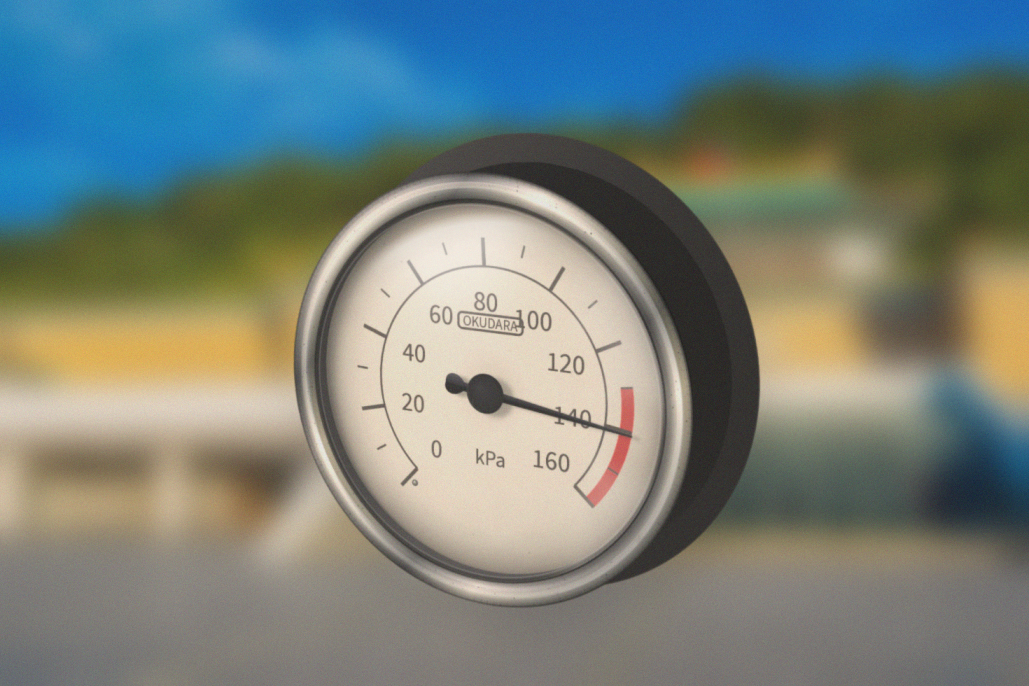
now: 140
